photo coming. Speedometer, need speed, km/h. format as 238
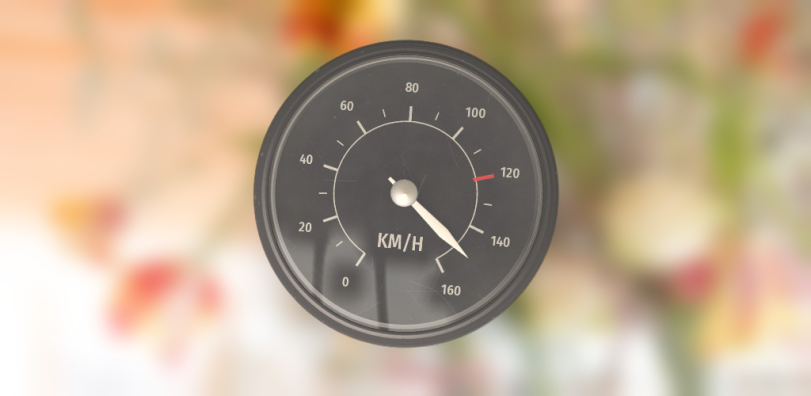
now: 150
